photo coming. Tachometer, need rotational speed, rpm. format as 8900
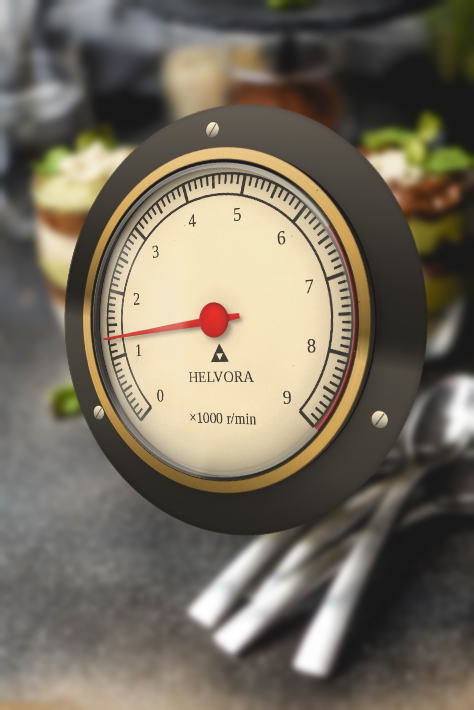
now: 1300
